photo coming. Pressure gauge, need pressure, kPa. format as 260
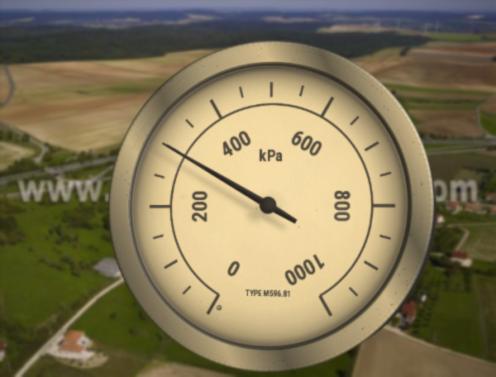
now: 300
